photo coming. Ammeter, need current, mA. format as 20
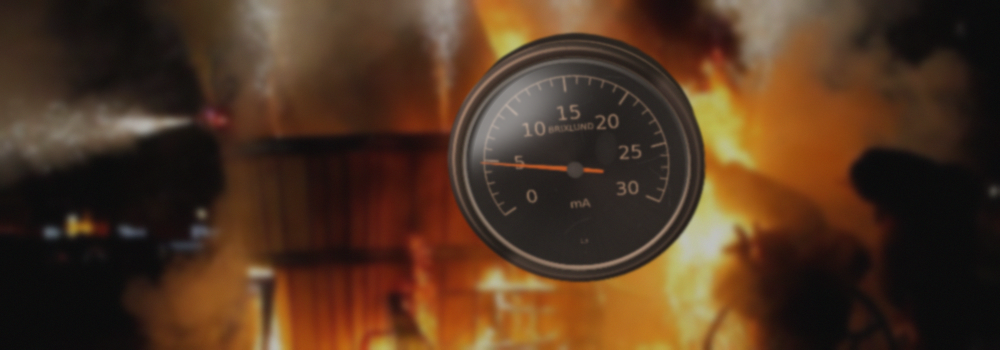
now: 5
